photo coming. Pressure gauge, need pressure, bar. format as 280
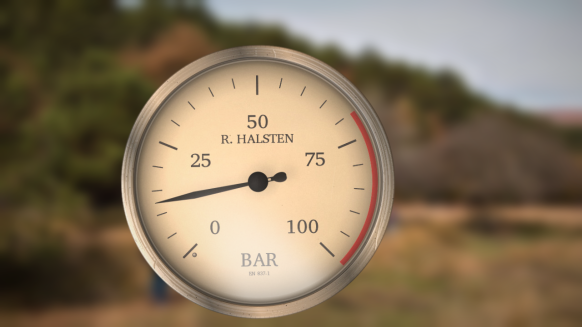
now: 12.5
